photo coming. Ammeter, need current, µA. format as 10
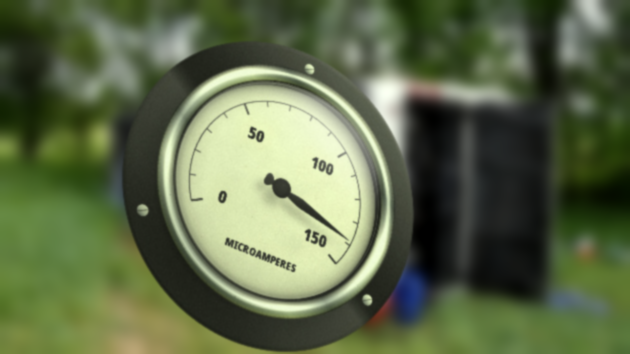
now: 140
